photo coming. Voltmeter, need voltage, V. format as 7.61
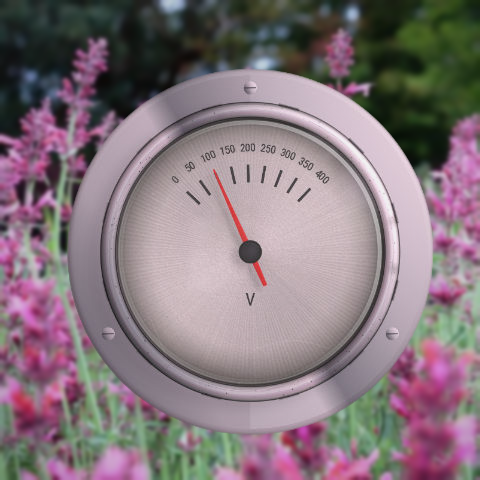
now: 100
